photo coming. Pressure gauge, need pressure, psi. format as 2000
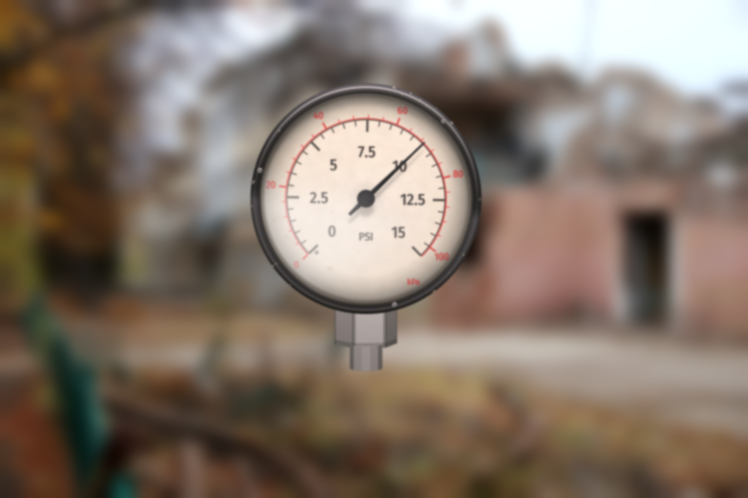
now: 10
